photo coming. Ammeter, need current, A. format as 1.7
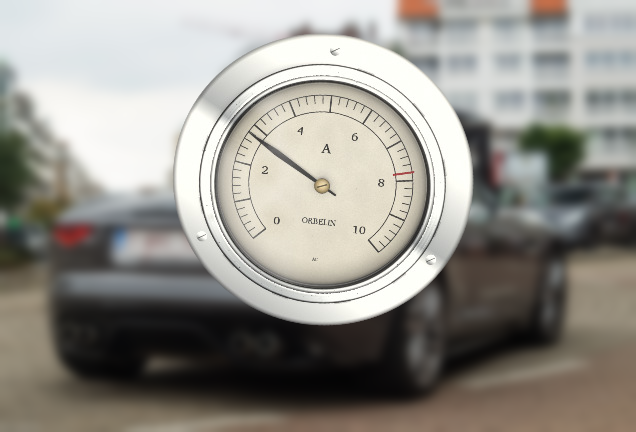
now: 2.8
